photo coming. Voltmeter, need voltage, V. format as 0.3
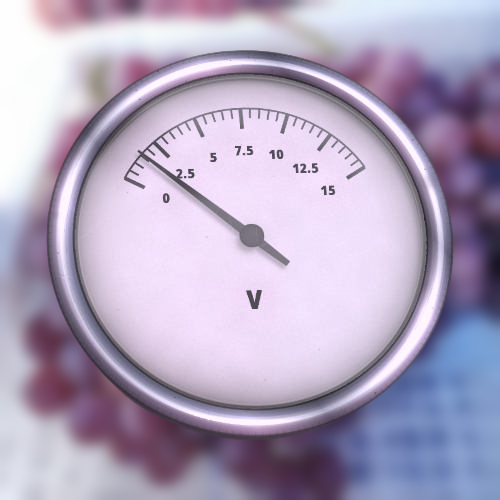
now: 1.5
